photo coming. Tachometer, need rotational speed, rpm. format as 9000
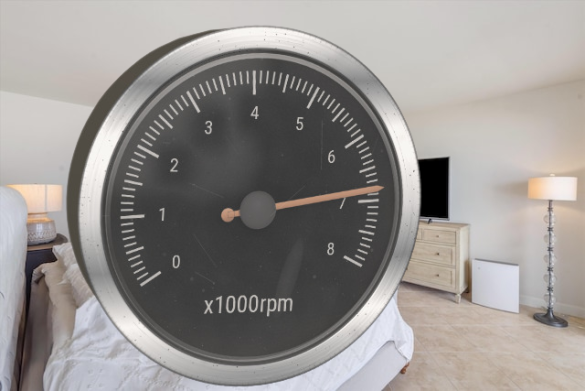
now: 6800
